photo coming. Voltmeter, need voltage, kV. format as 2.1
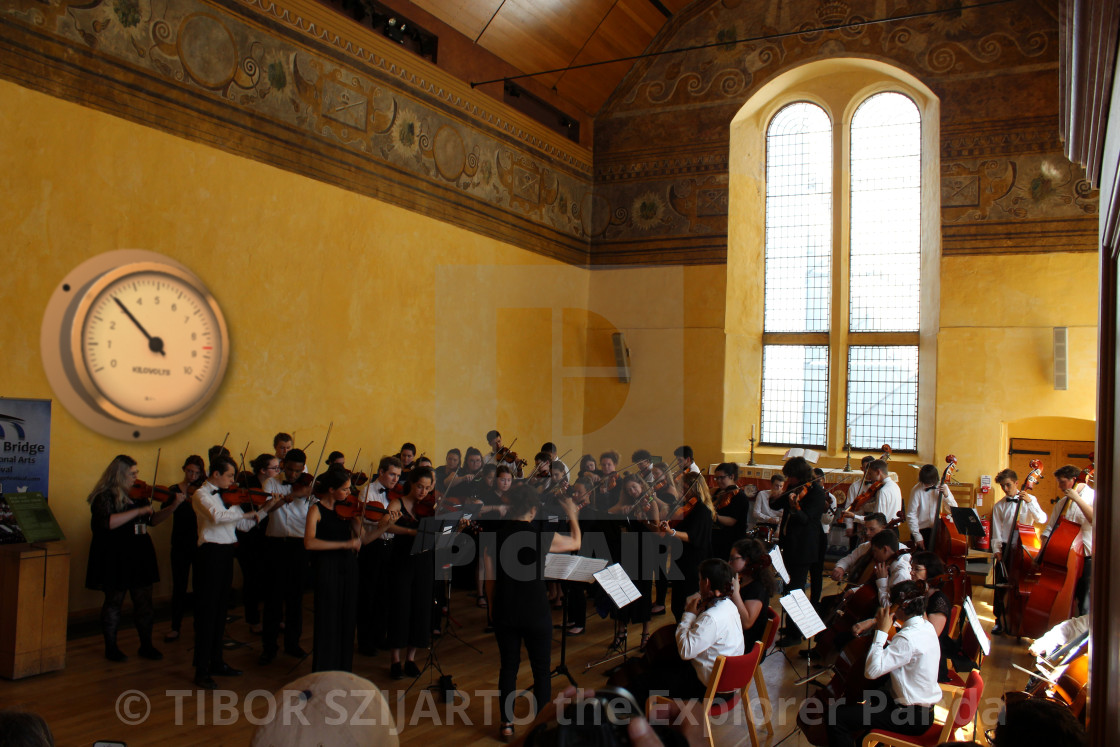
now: 3
